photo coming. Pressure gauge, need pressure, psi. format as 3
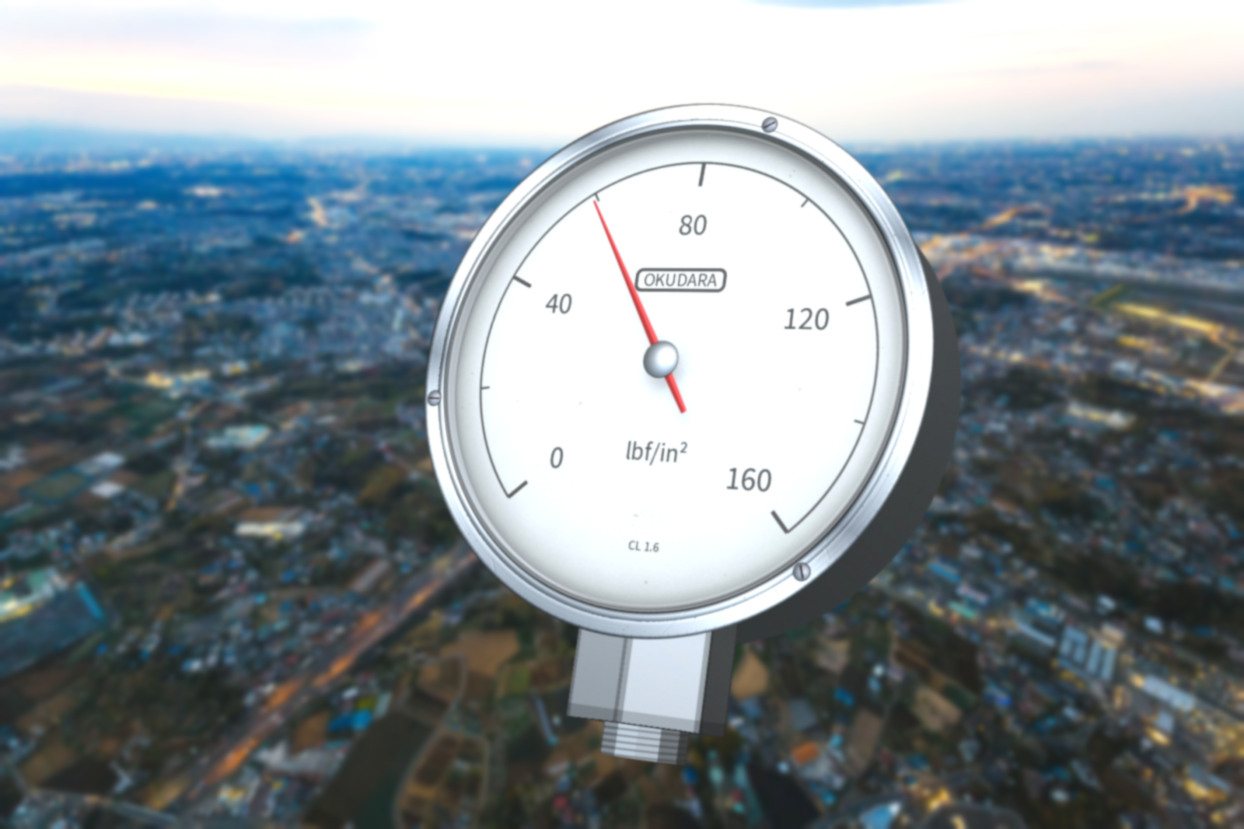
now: 60
